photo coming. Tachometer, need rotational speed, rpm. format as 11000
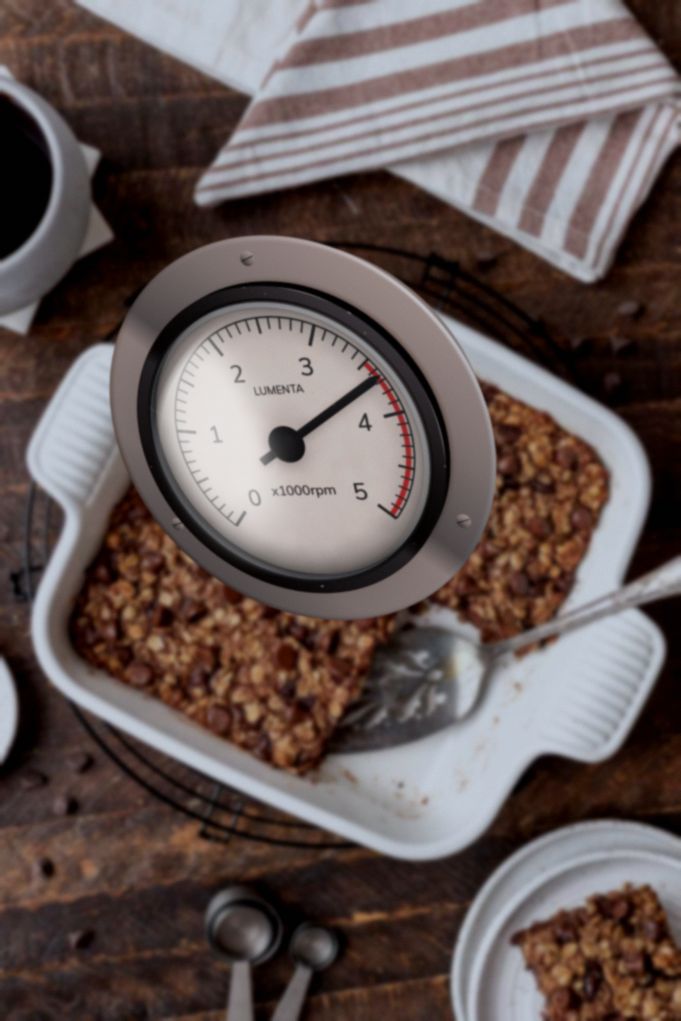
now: 3650
